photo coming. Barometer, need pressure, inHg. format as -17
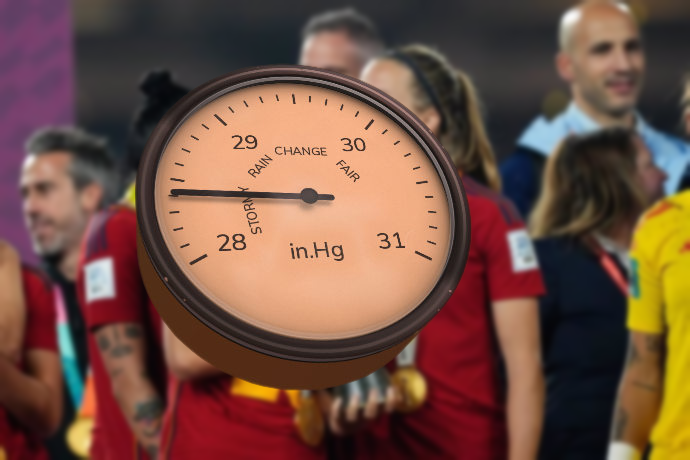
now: 28.4
